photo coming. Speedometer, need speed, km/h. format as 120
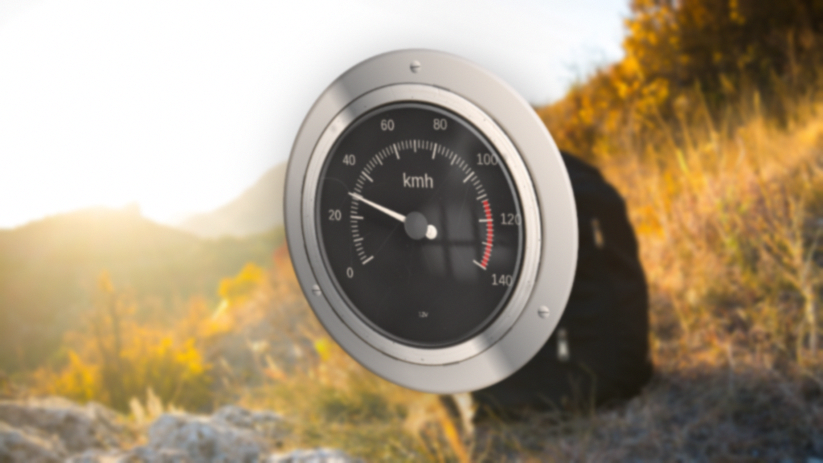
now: 30
